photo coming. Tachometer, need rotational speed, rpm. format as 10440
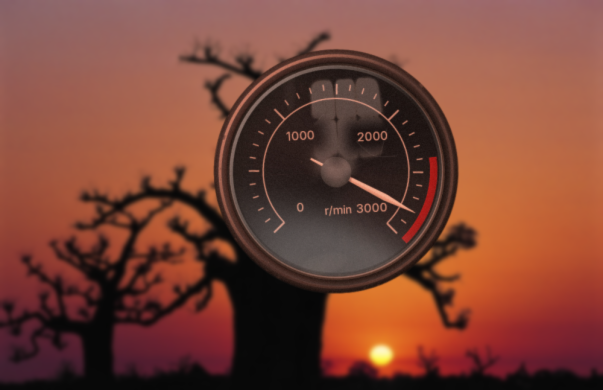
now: 2800
